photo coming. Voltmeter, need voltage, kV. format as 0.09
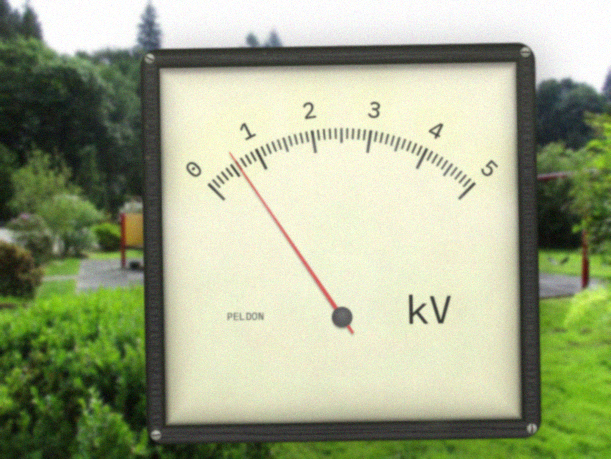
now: 0.6
